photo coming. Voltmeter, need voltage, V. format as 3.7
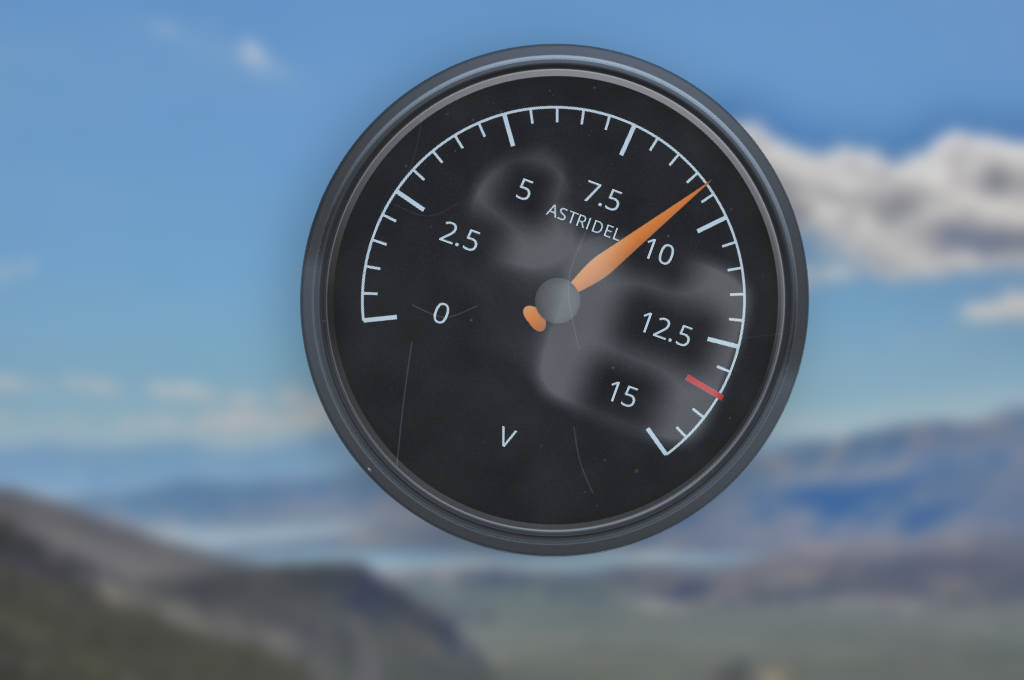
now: 9.25
